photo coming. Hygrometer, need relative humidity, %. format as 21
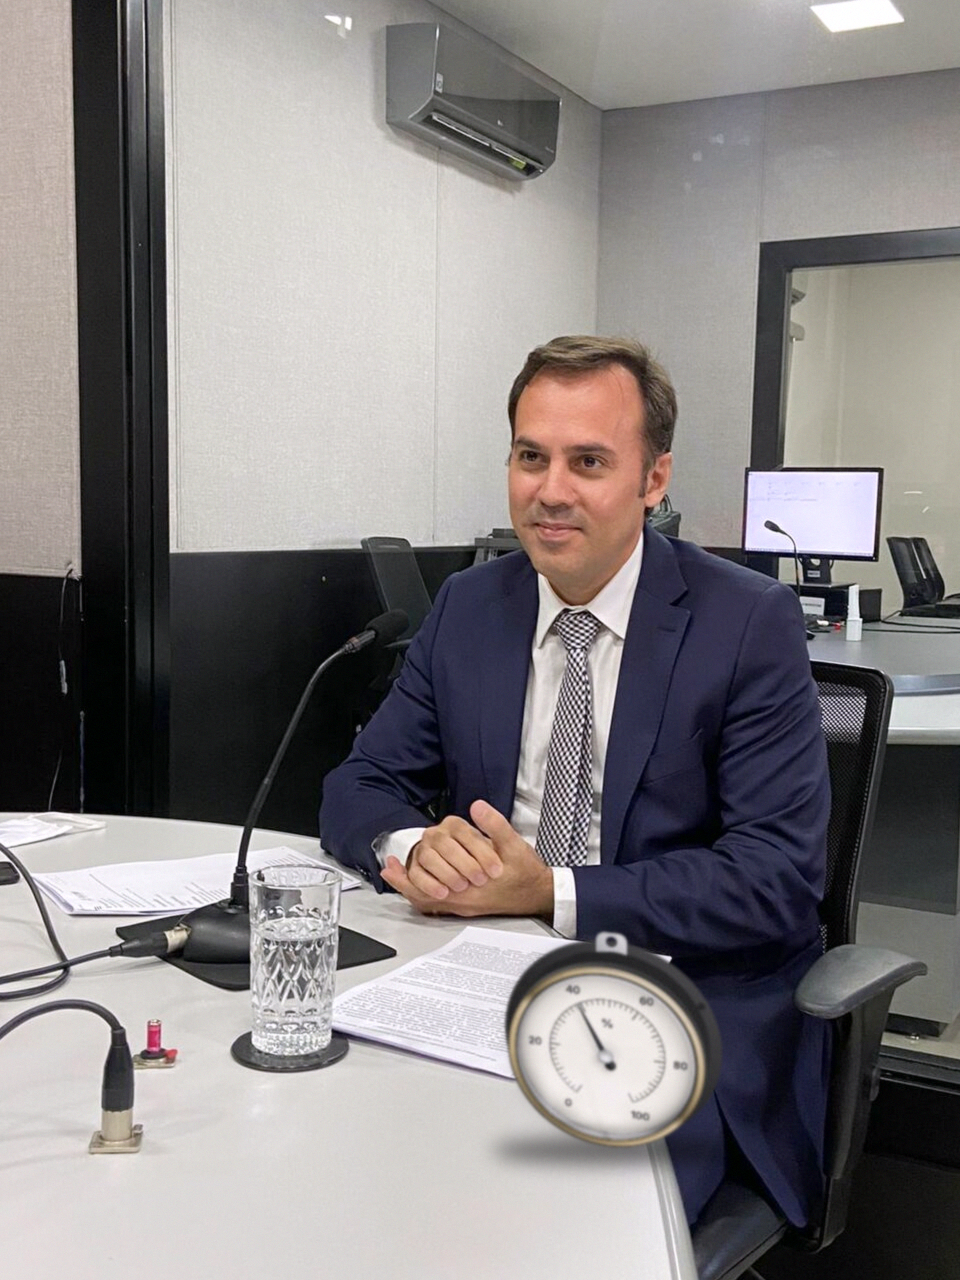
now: 40
